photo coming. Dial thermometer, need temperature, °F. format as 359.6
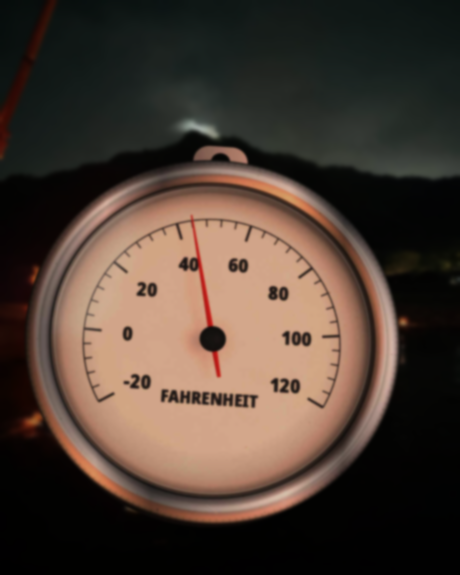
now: 44
